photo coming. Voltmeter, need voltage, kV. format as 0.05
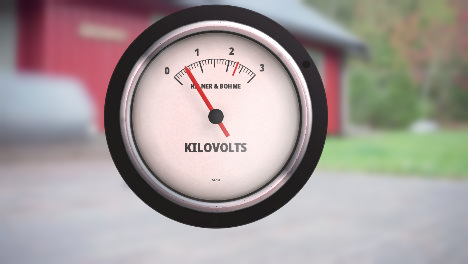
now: 0.5
